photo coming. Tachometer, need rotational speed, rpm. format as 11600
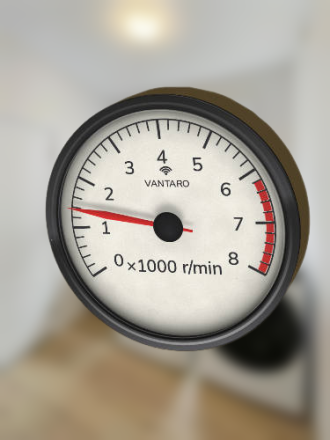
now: 1400
